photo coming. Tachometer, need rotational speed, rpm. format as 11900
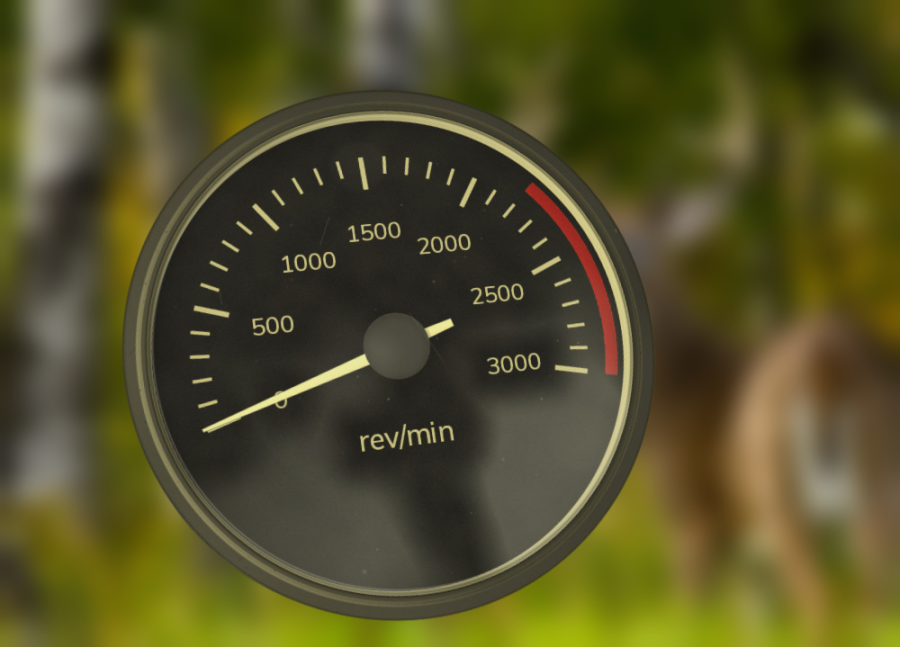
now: 0
